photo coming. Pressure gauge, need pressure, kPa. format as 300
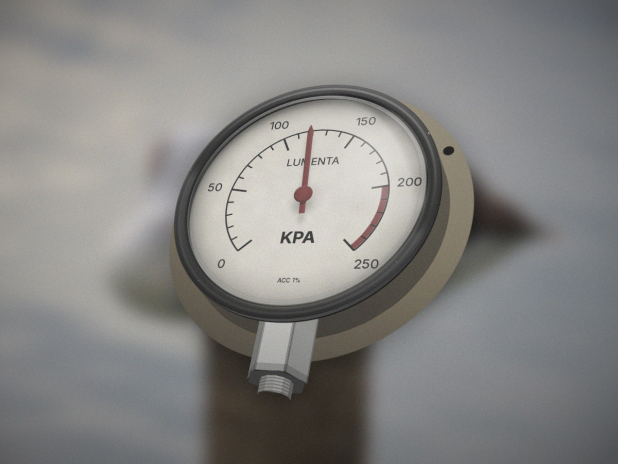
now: 120
